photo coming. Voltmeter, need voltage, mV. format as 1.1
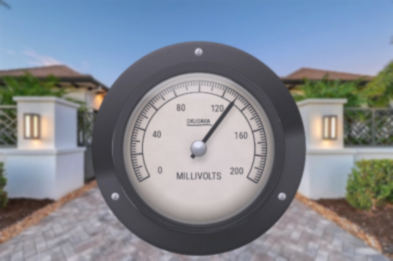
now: 130
